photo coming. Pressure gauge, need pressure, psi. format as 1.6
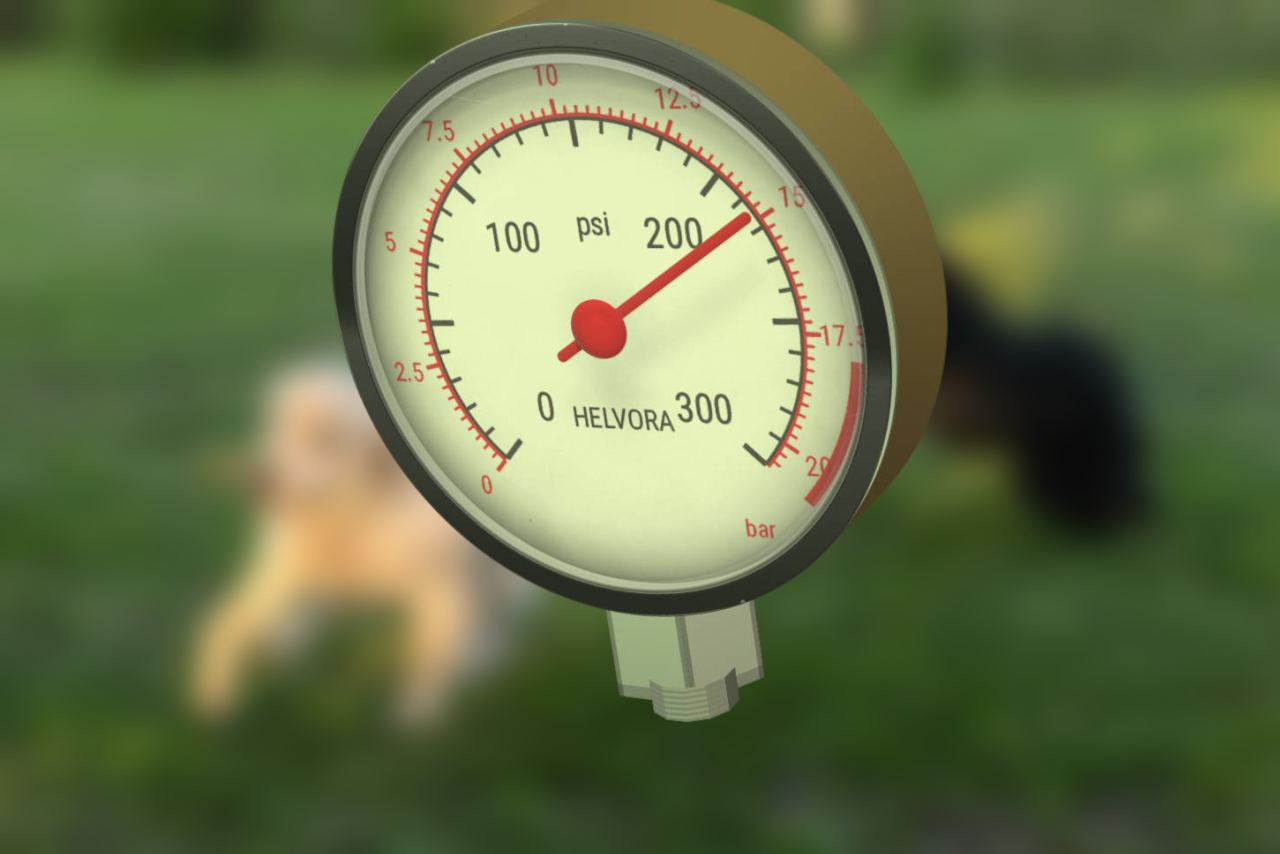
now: 215
